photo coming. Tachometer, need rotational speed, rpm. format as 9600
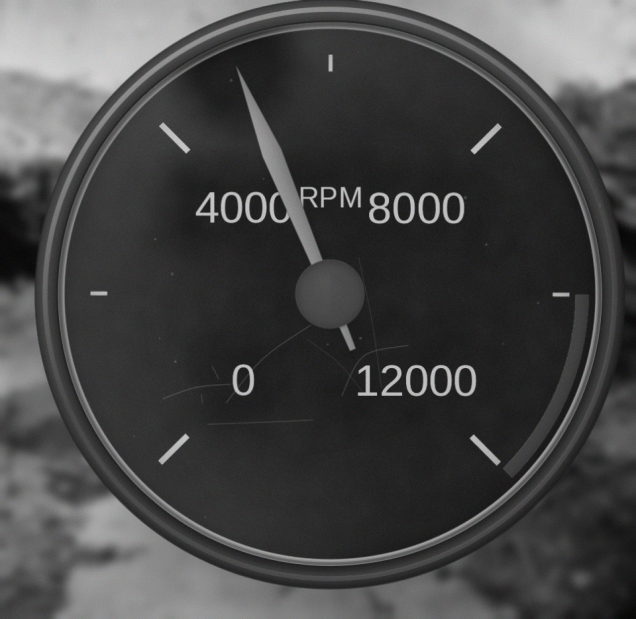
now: 5000
